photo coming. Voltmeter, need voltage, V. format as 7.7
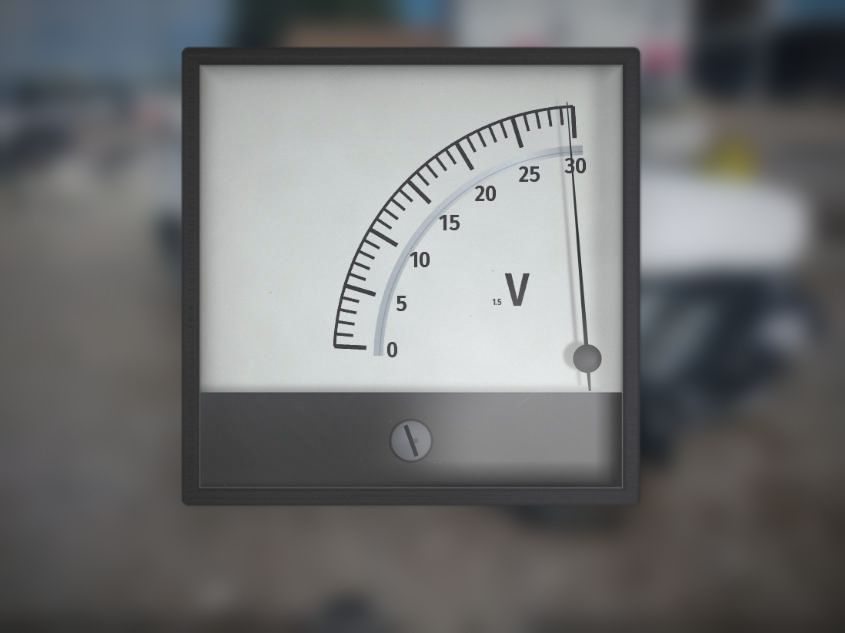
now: 29.5
